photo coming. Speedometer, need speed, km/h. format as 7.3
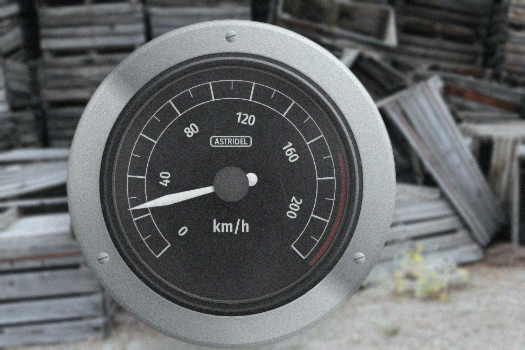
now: 25
